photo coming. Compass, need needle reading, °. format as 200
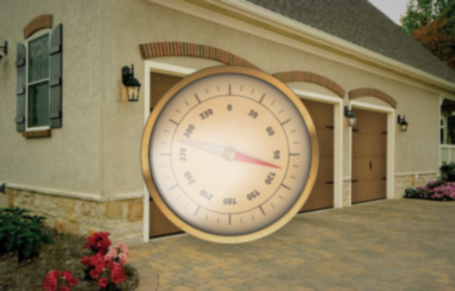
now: 105
